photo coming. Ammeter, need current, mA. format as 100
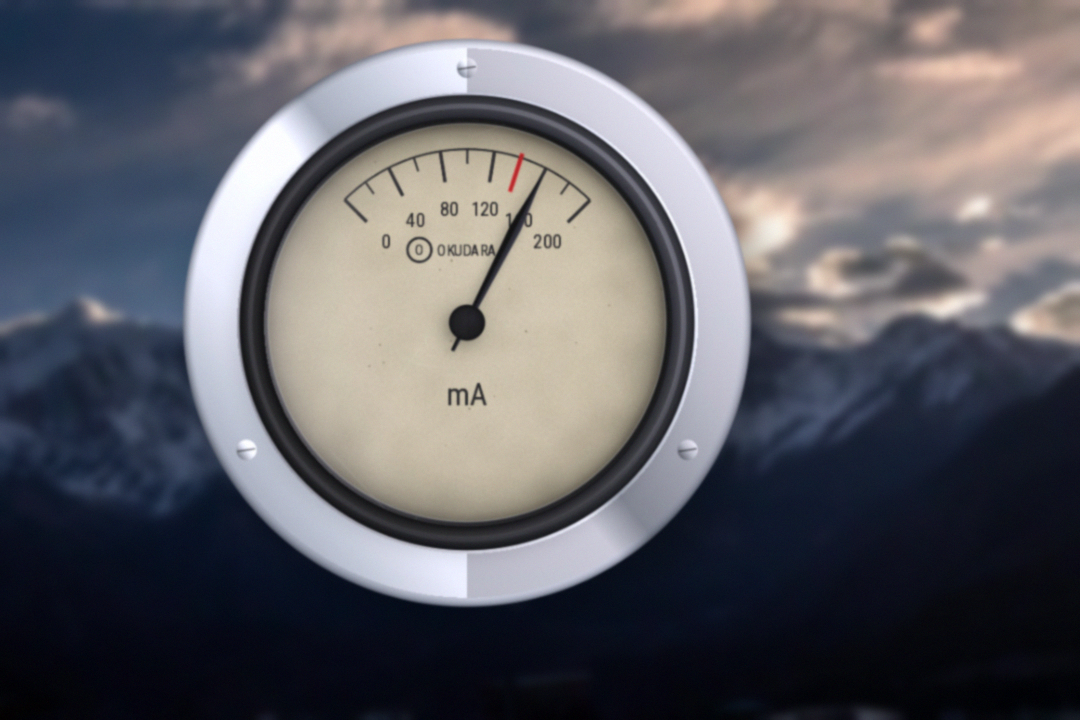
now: 160
